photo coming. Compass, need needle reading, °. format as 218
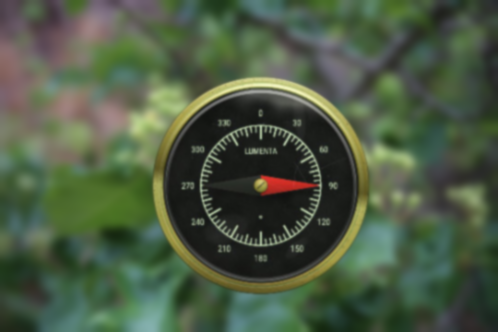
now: 90
